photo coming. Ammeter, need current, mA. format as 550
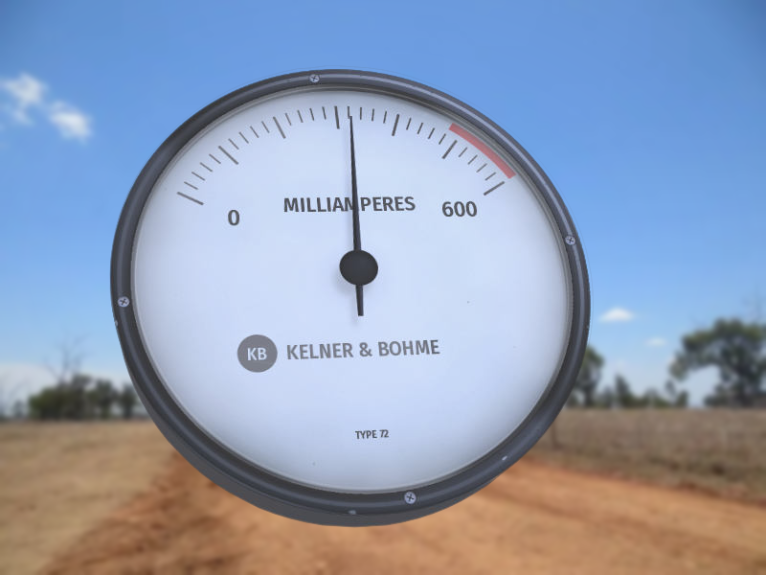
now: 320
